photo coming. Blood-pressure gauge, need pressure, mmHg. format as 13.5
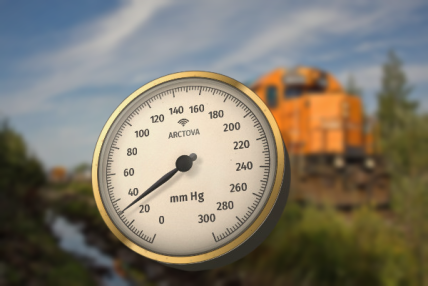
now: 30
